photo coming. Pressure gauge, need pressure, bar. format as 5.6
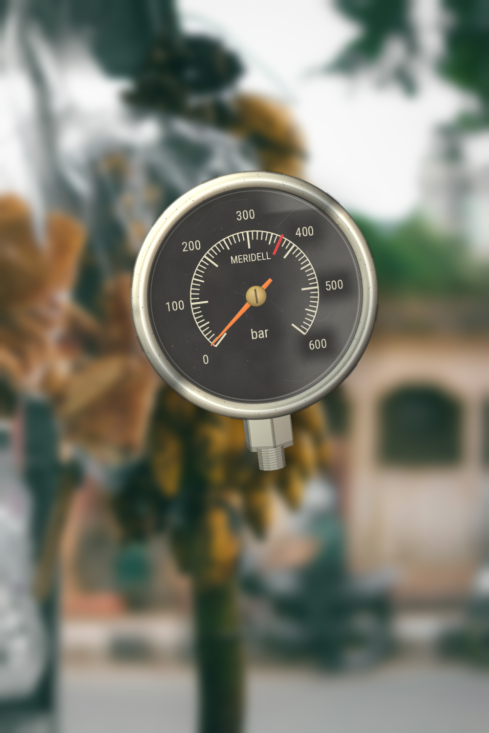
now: 10
